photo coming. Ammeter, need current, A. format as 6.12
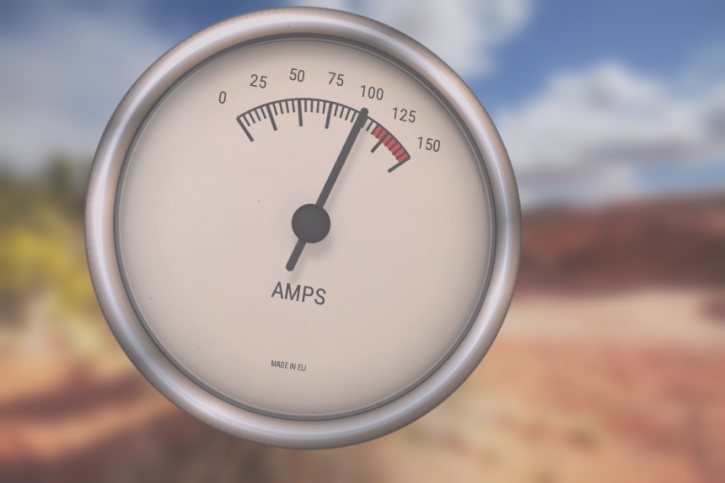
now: 100
